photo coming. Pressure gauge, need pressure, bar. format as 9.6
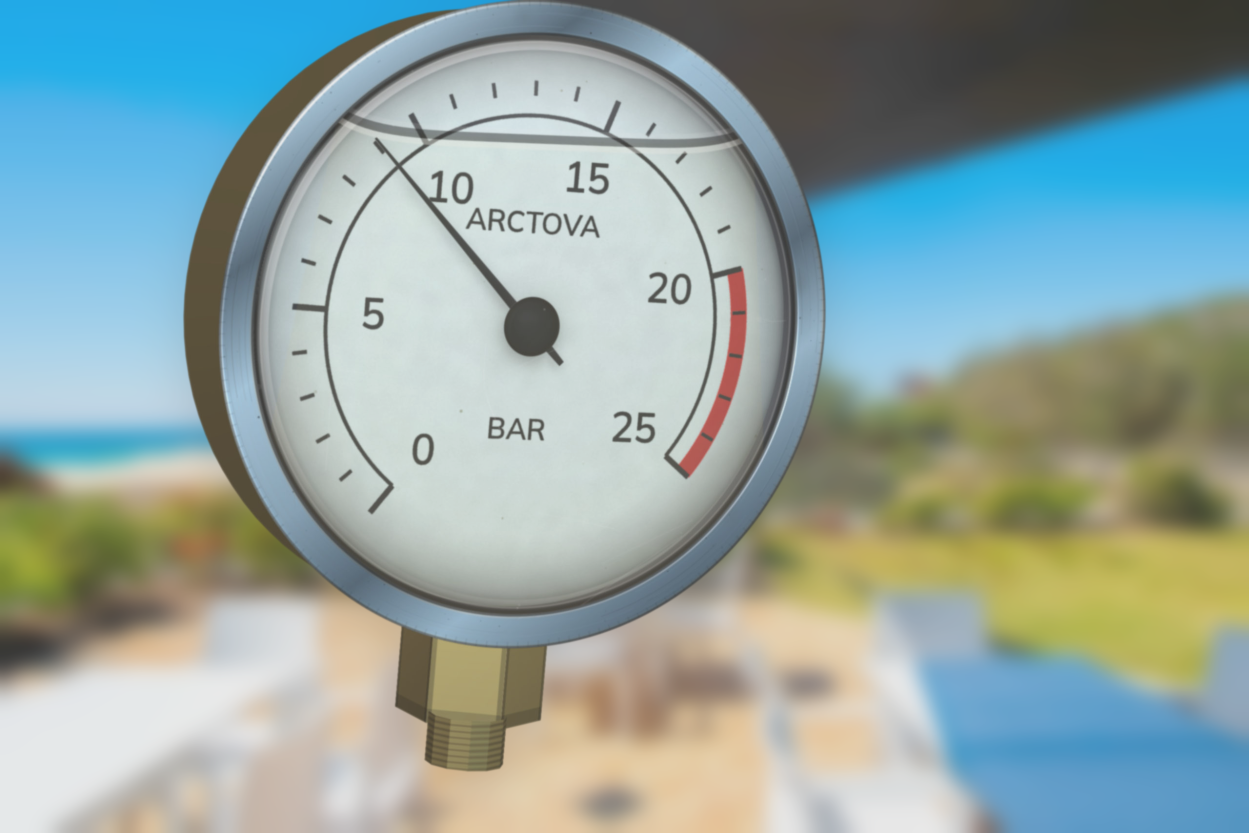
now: 9
